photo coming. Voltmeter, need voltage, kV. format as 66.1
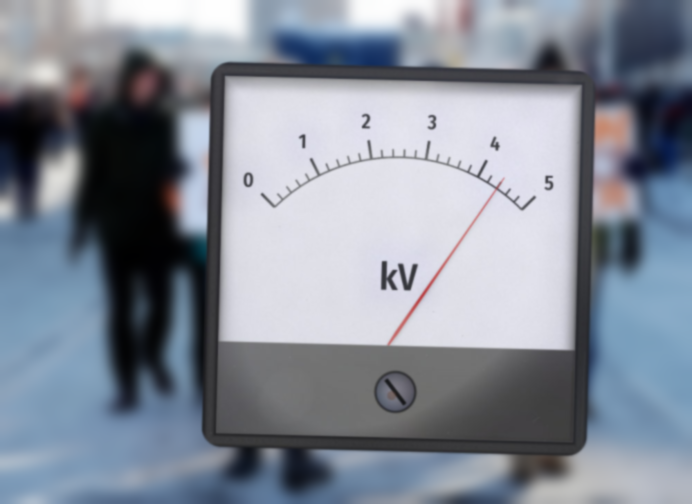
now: 4.4
